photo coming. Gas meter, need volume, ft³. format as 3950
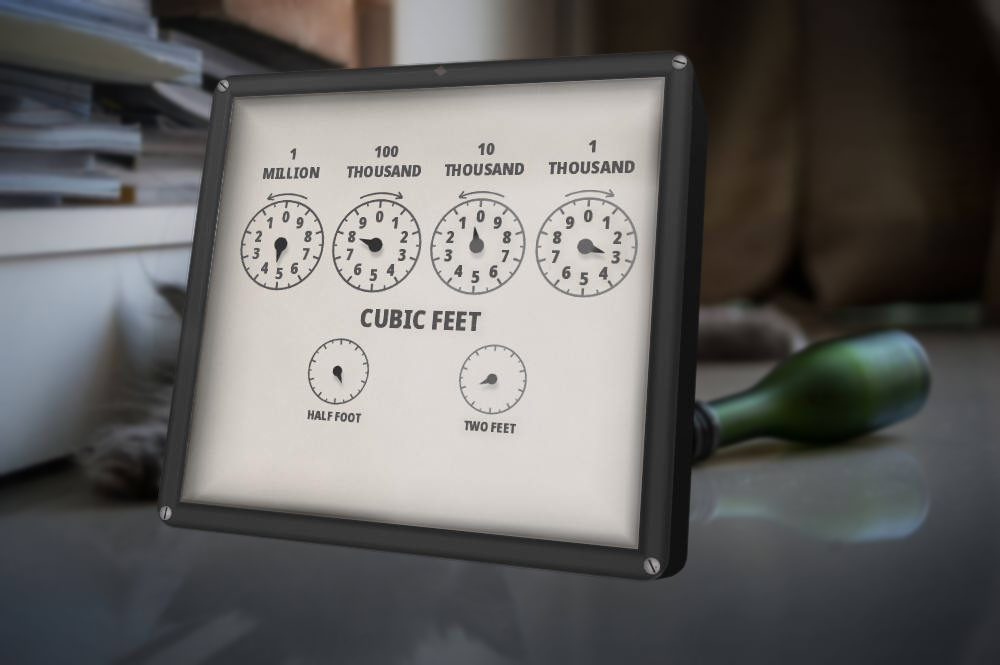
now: 480300
